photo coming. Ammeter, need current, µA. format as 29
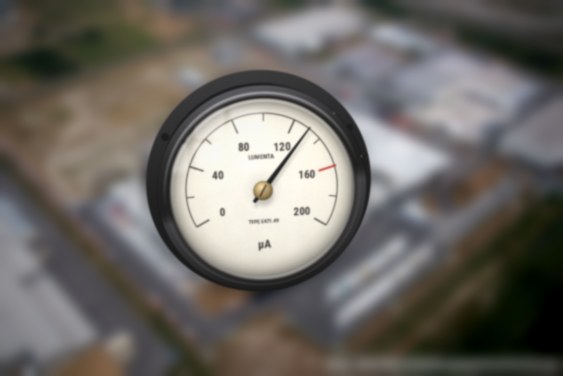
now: 130
